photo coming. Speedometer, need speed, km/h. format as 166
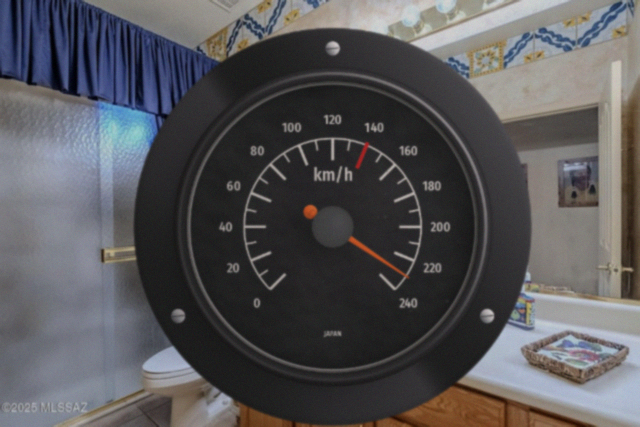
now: 230
